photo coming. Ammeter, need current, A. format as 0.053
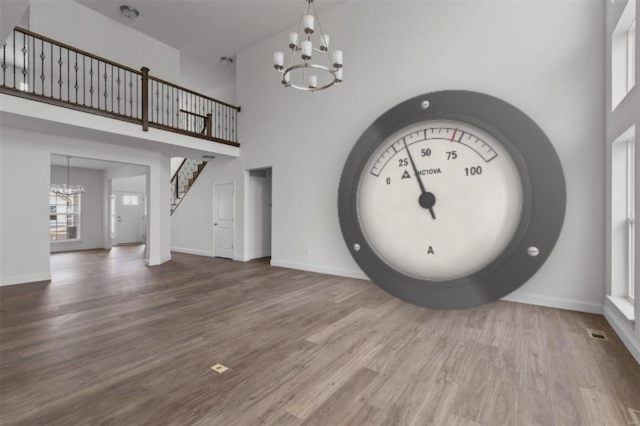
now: 35
